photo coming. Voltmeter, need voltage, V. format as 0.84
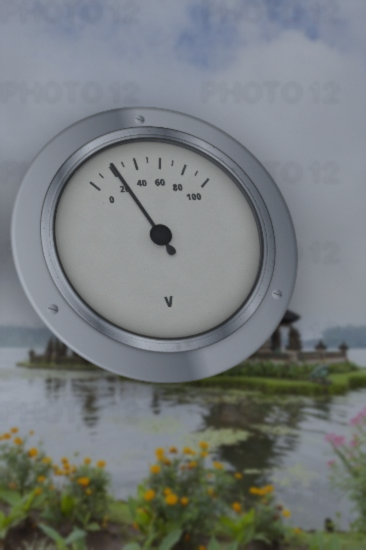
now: 20
